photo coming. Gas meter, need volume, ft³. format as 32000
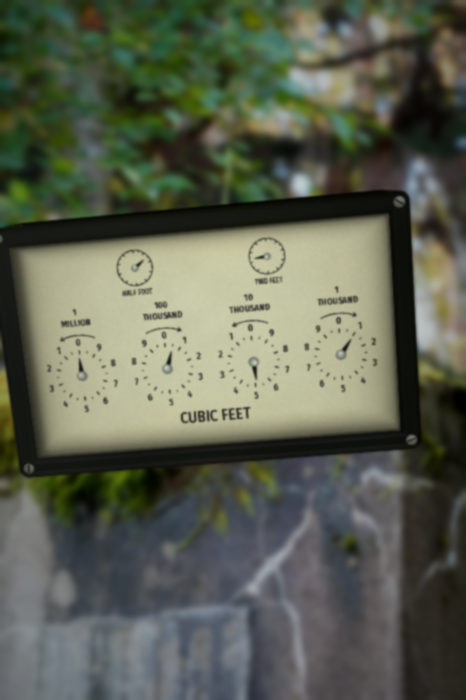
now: 5100
